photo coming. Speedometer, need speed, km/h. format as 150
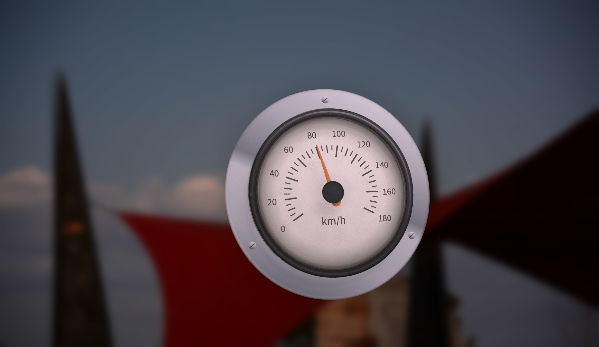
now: 80
